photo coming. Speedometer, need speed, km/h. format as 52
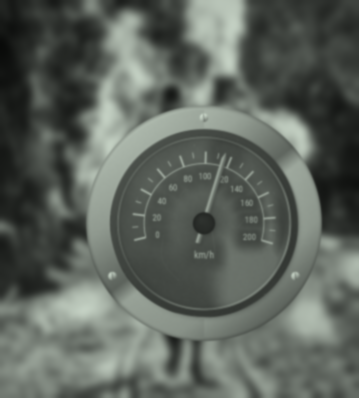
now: 115
